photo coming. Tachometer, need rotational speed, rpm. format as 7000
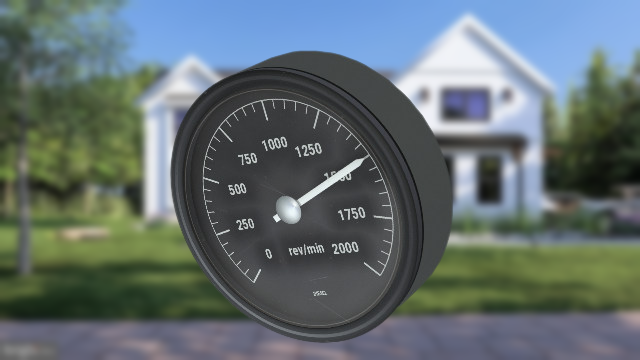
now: 1500
